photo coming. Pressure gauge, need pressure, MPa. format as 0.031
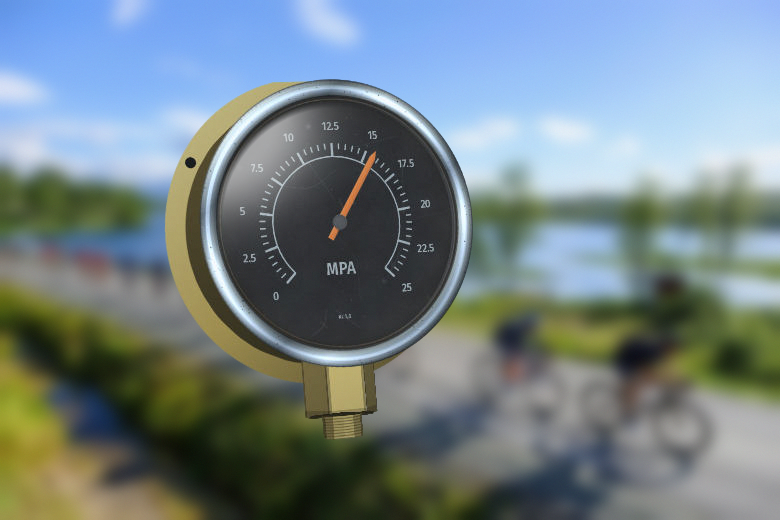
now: 15.5
